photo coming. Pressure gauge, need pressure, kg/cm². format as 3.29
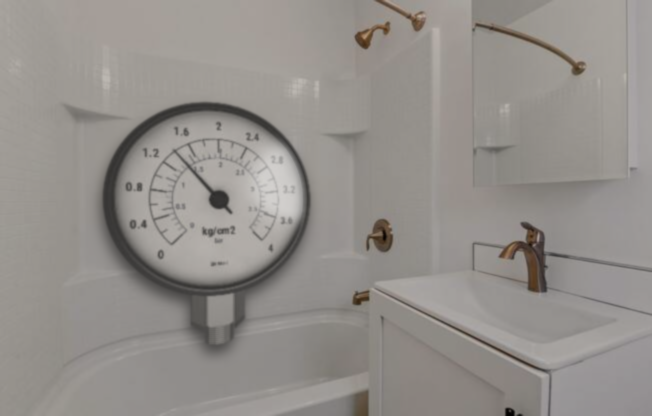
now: 1.4
